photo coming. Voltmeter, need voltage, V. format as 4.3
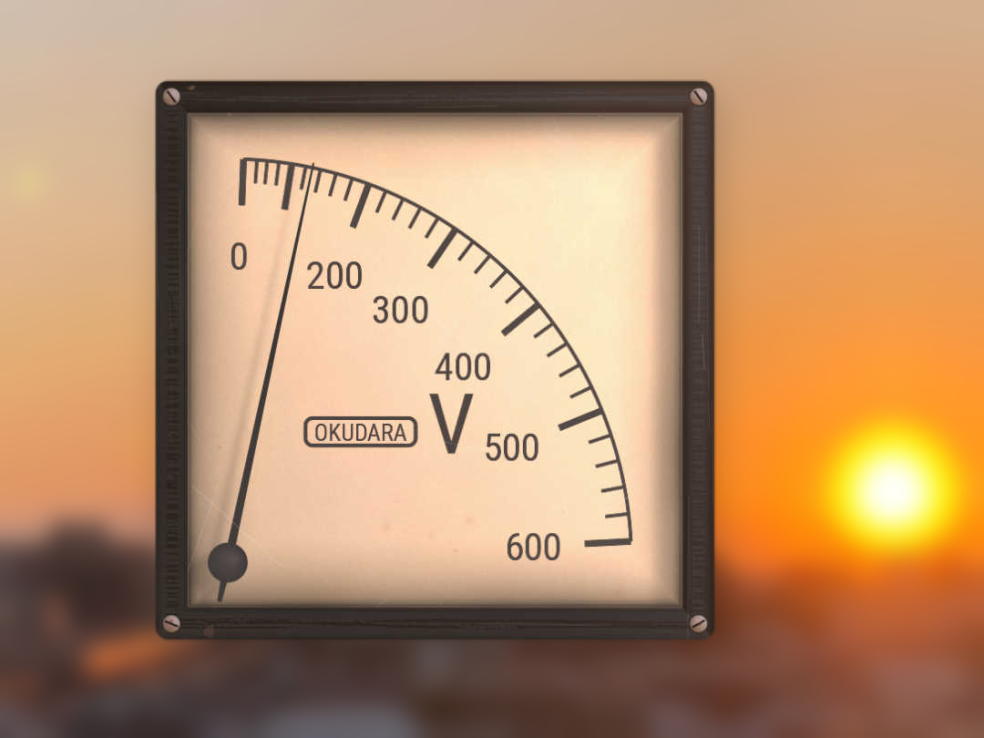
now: 130
